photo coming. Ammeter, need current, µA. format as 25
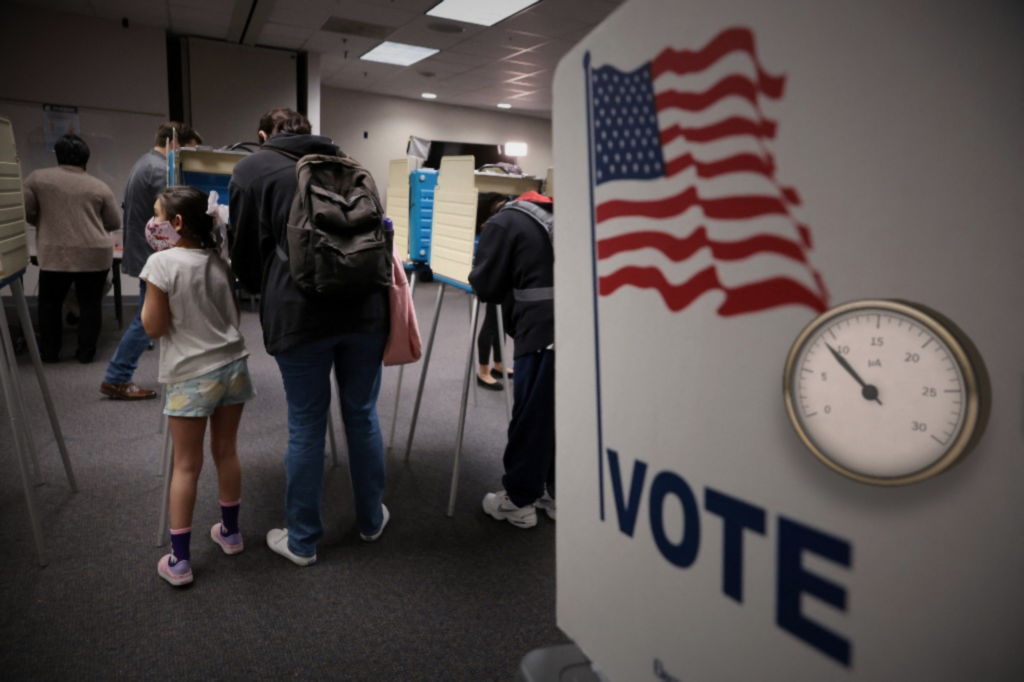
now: 9
